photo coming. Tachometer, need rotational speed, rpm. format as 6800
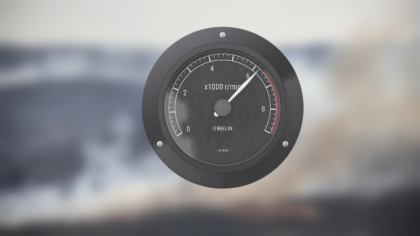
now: 6200
